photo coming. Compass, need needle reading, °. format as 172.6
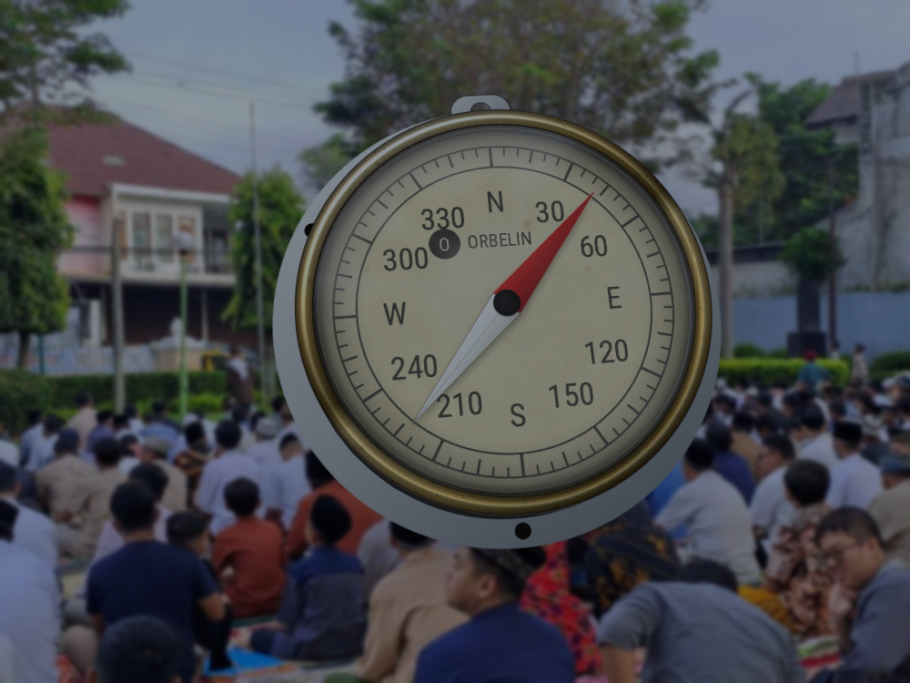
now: 42.5
